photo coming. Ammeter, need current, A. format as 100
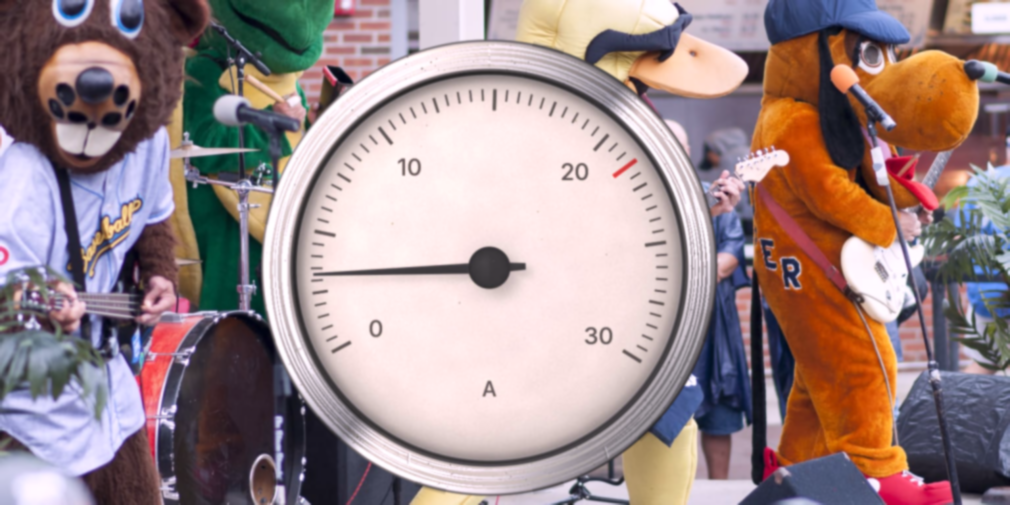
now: 3.25
